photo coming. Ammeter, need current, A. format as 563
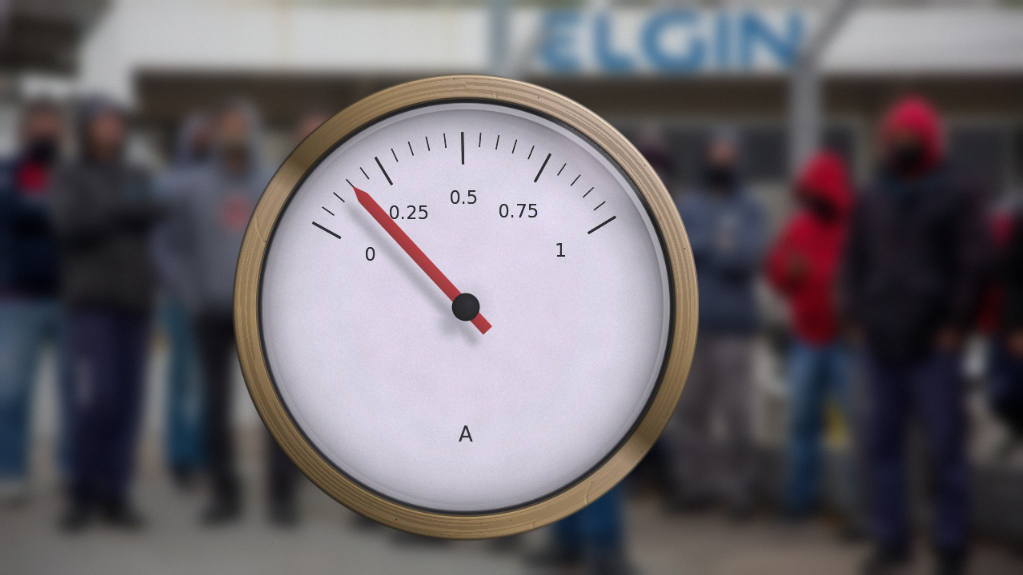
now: 0.15
